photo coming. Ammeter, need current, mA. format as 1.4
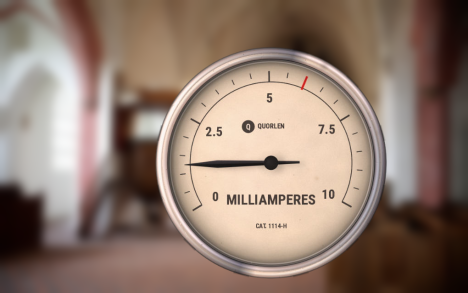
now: 1.25
